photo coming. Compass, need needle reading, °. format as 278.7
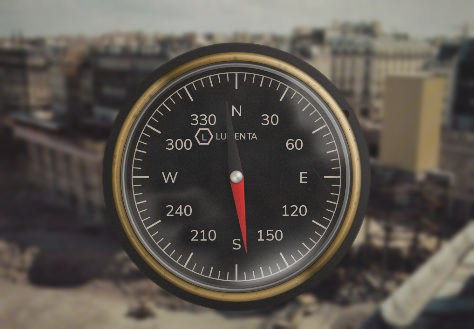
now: 172.5
